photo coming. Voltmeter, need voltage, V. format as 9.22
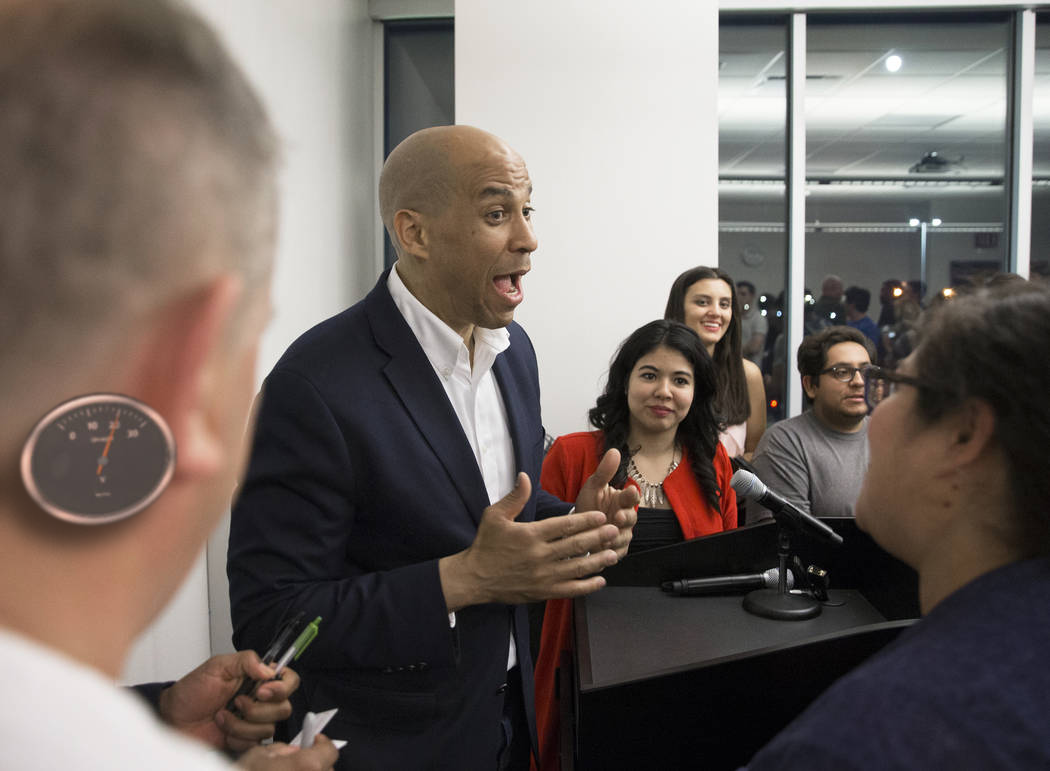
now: 20
